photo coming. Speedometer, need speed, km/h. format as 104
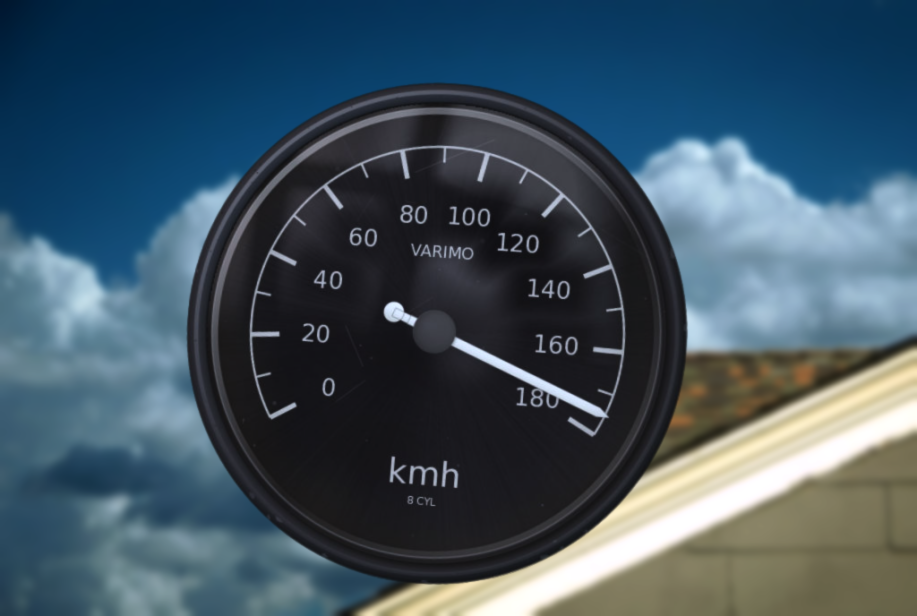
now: 175
